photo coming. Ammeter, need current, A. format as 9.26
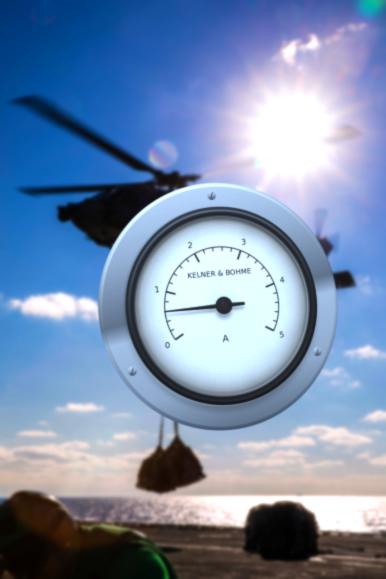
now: 0.6
